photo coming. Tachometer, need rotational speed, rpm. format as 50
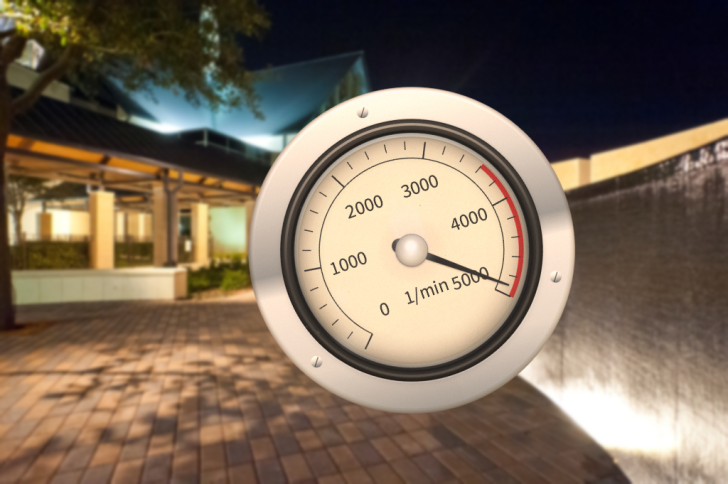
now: 4900
